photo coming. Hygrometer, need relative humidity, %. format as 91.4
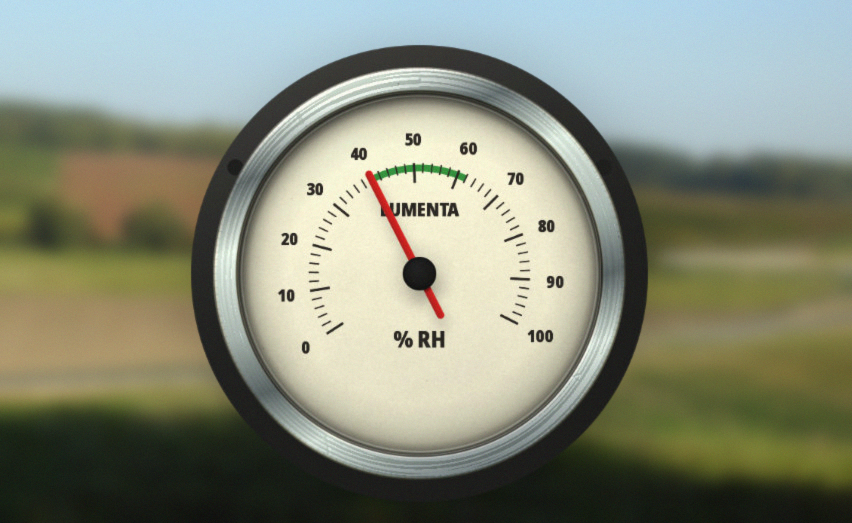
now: 40
